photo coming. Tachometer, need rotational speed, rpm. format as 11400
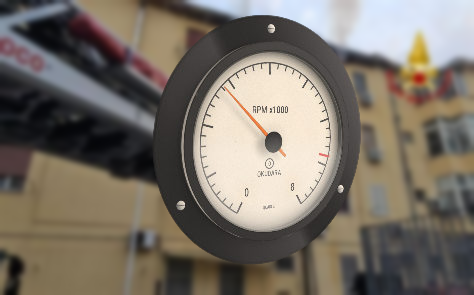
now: 2800
